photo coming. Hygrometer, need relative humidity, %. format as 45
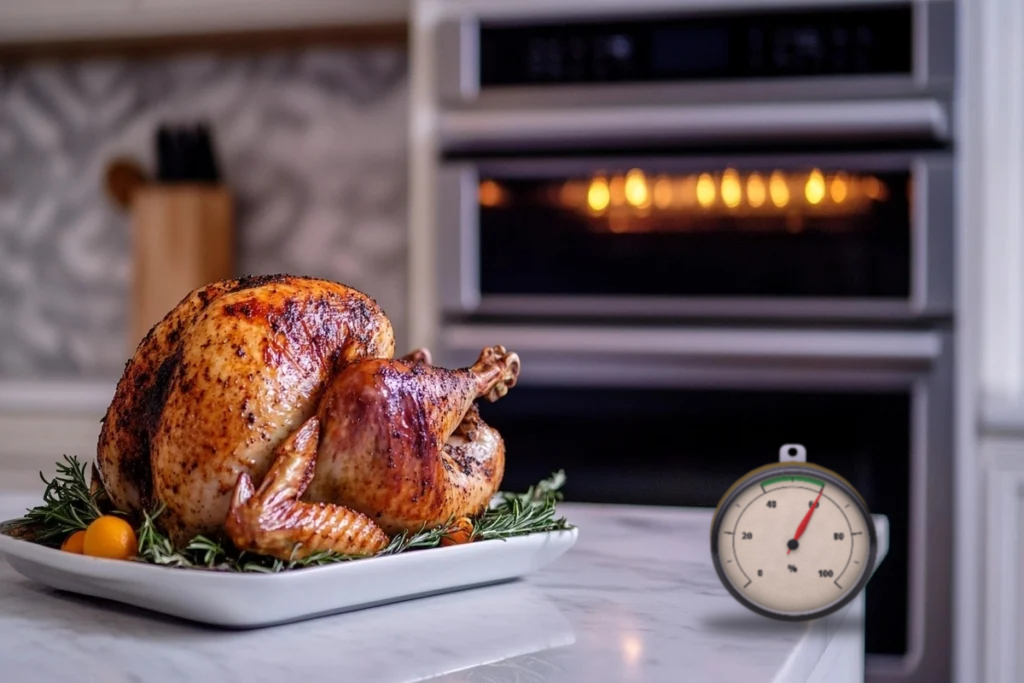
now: 60
